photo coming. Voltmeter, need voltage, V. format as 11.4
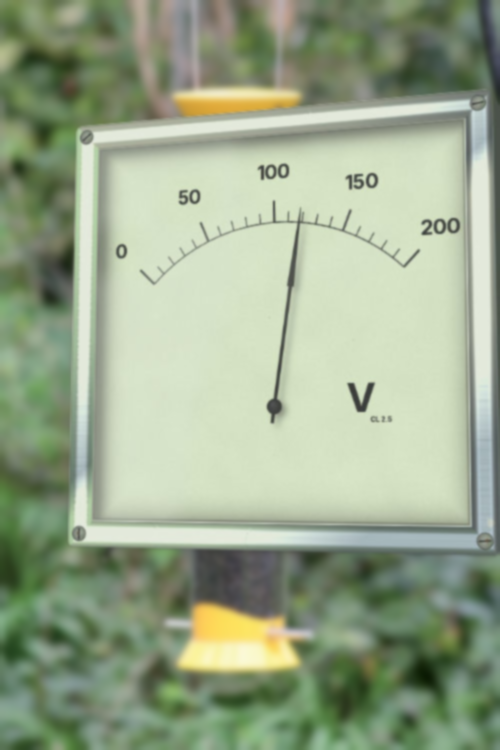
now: 120
